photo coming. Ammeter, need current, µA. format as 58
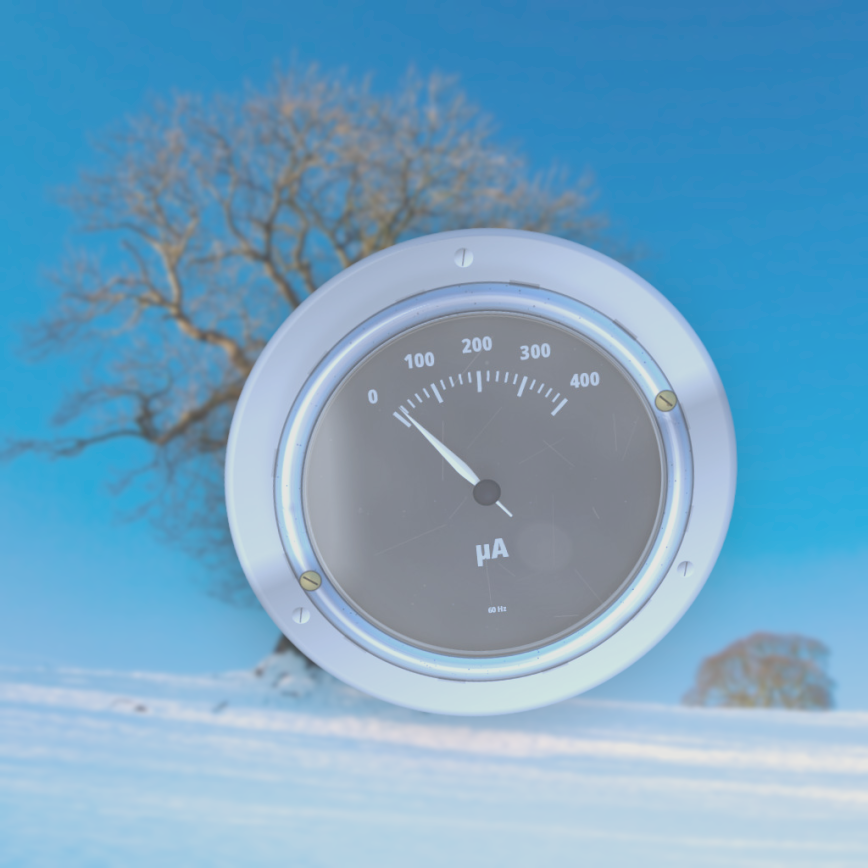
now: 20
